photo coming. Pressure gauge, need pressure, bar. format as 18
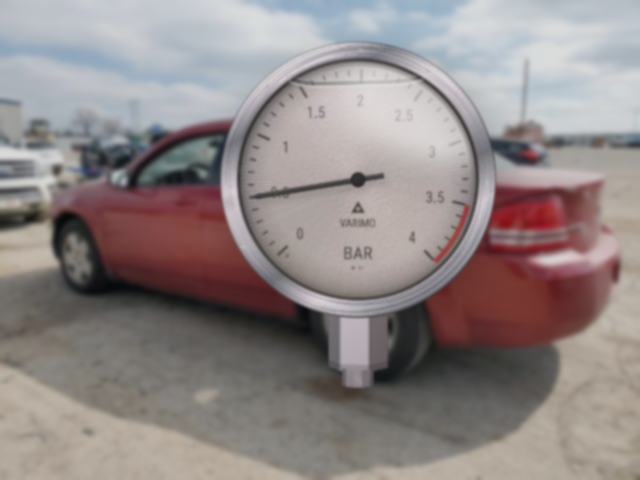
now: 0.5
